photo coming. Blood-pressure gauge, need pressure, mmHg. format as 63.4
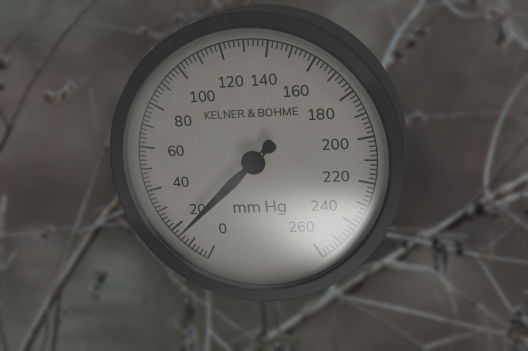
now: 16
